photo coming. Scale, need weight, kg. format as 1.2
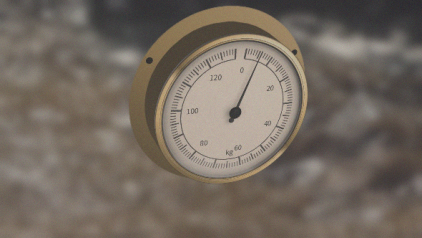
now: 5
